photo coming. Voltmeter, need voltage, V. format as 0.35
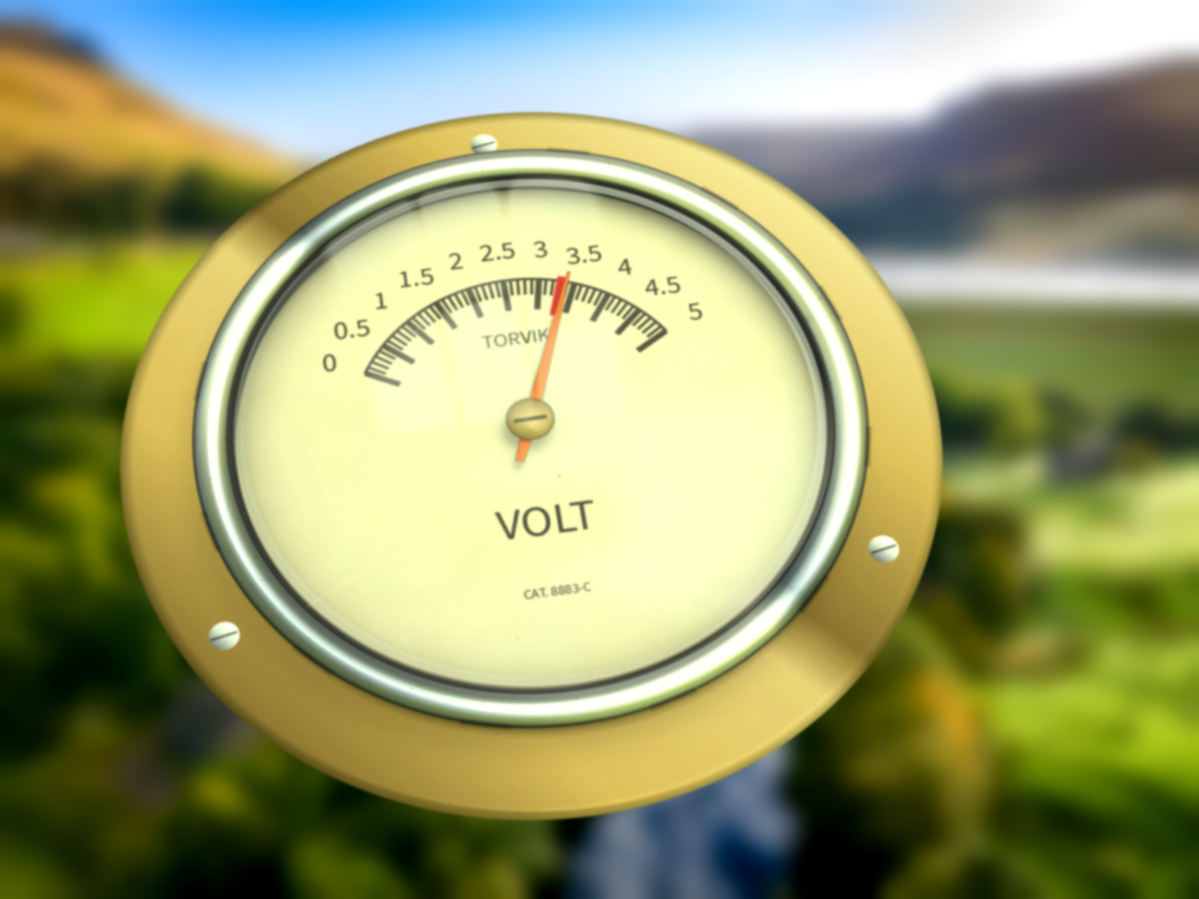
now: 3.4
